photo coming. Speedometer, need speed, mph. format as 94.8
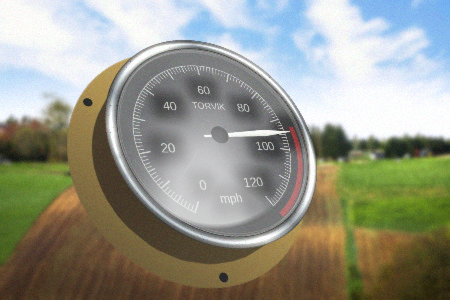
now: 95
